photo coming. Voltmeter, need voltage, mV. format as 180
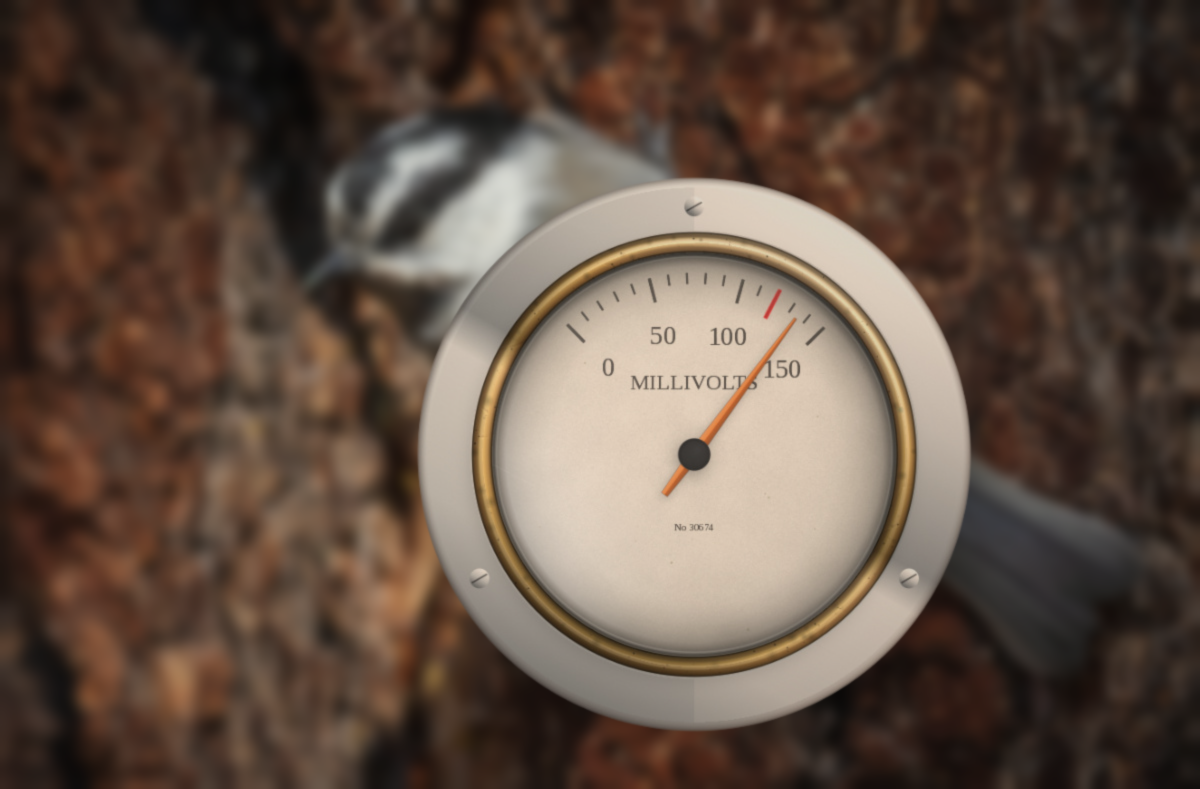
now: 135
